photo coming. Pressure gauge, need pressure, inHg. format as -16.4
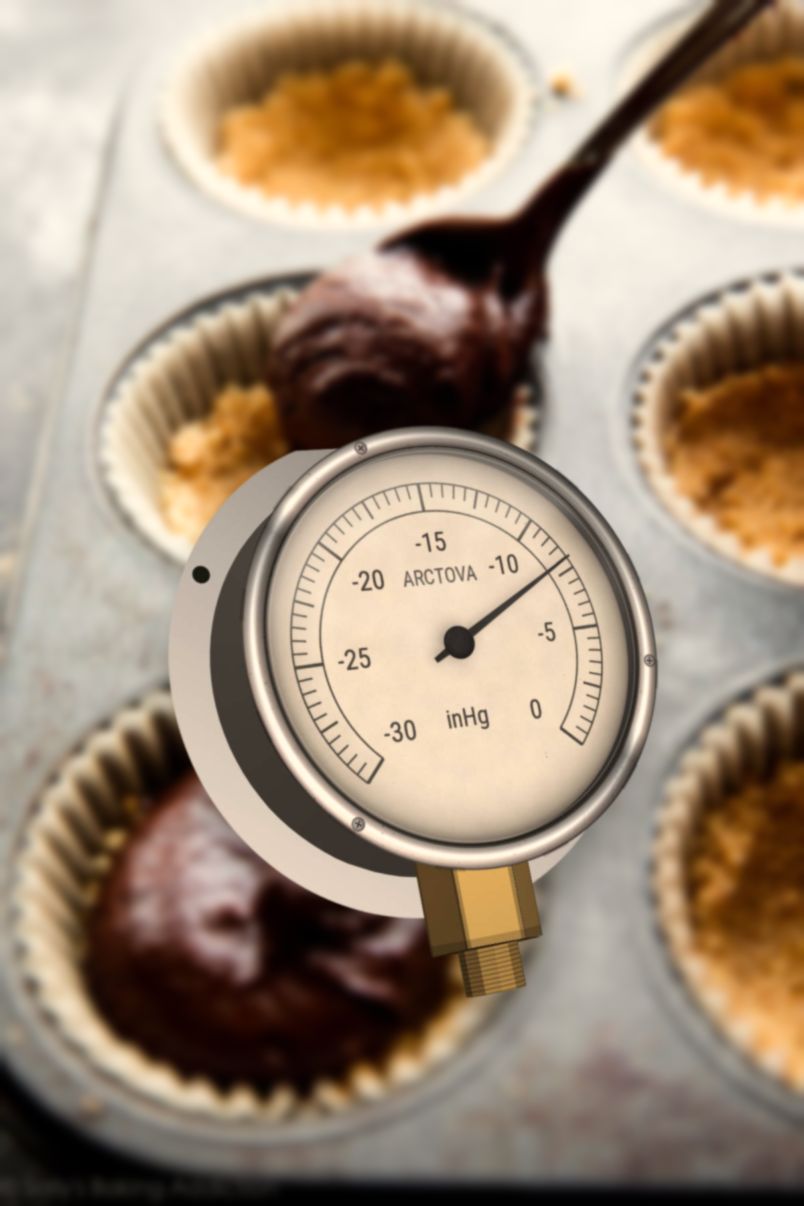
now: -8
